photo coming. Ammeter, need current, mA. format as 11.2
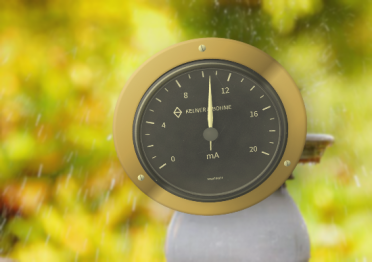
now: 10.5
